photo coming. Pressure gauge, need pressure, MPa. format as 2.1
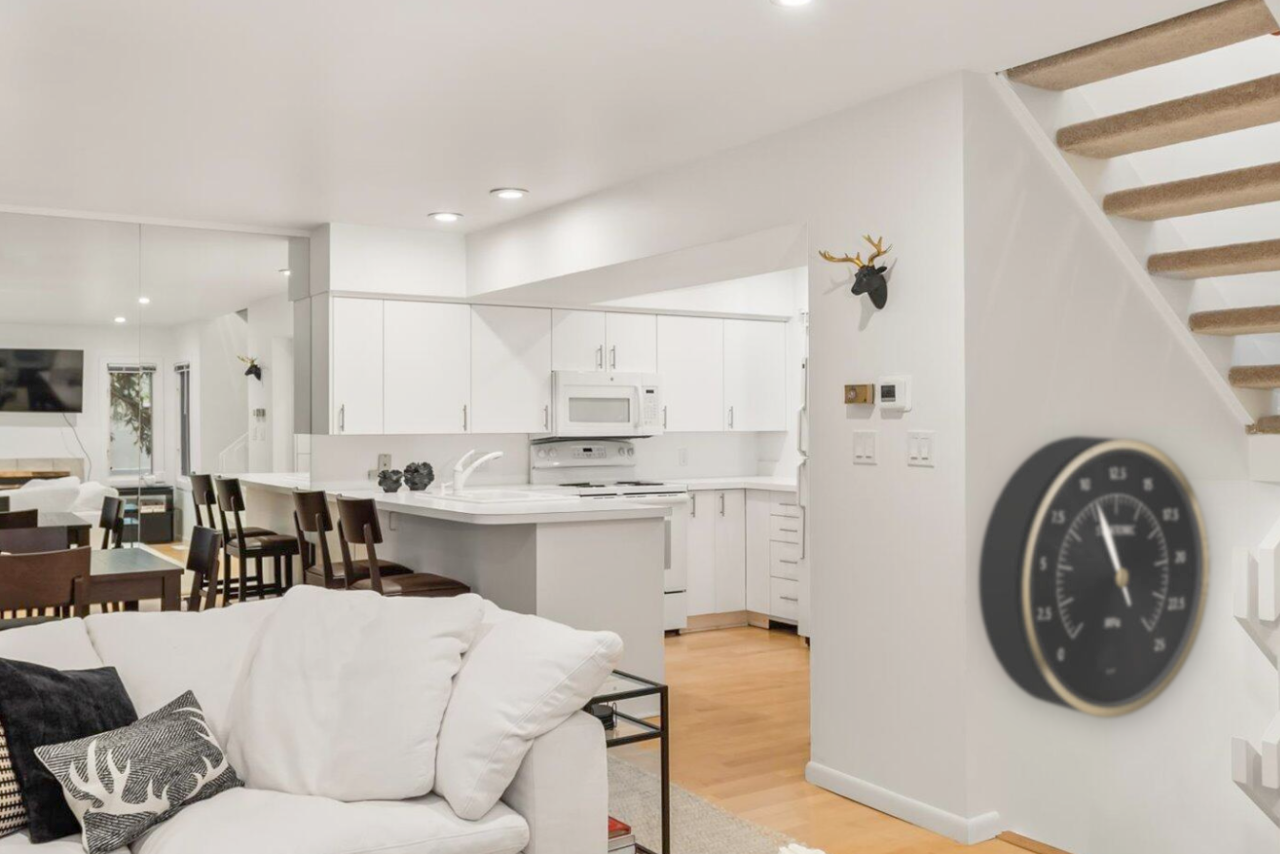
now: 10
